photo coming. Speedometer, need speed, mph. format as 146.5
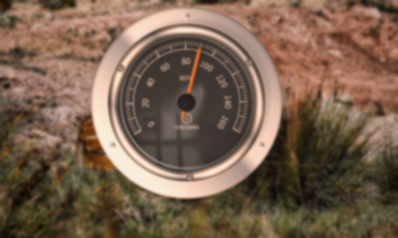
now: 90
